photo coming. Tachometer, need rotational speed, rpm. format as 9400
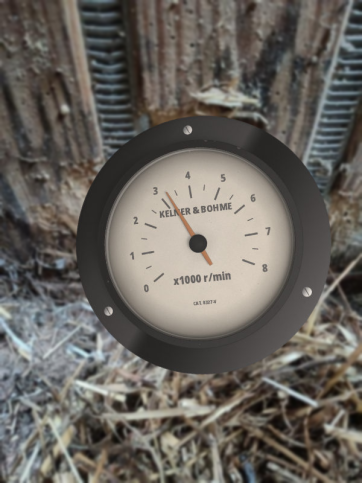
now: 3250
